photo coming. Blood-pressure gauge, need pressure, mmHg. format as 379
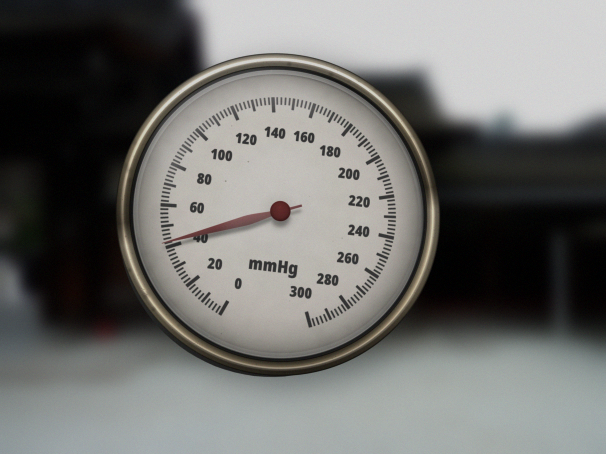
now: 42
